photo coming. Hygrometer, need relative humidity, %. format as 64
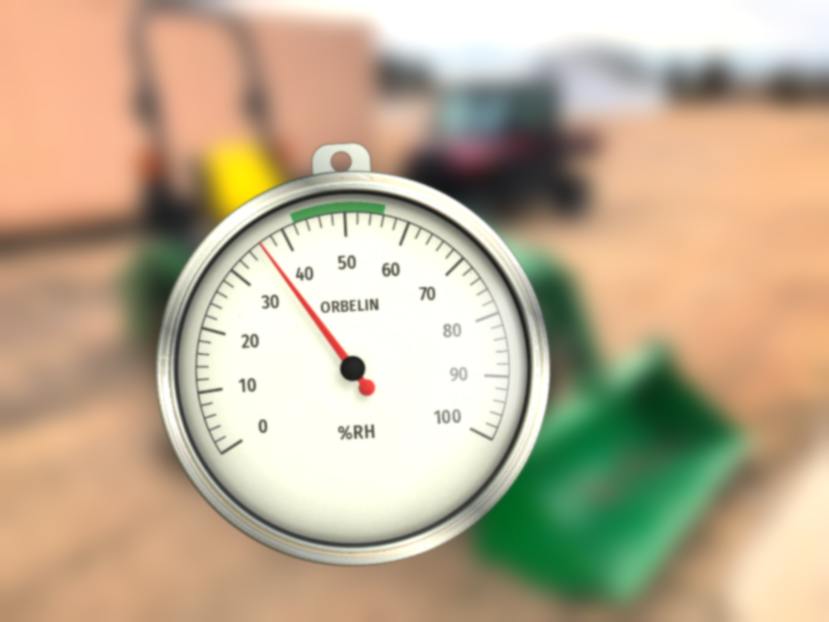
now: 36
